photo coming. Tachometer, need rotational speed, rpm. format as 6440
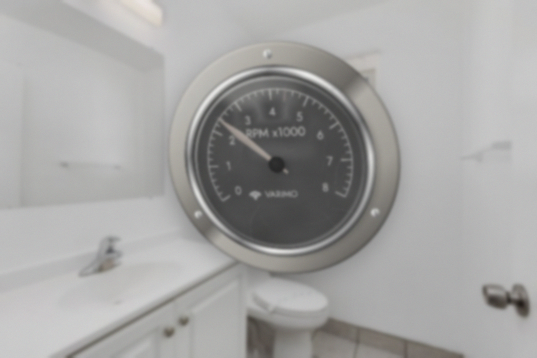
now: 2400
